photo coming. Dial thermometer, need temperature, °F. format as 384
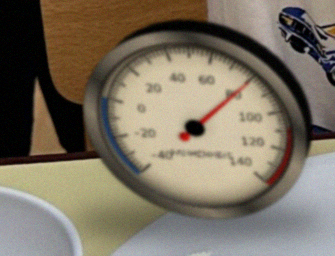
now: 80
